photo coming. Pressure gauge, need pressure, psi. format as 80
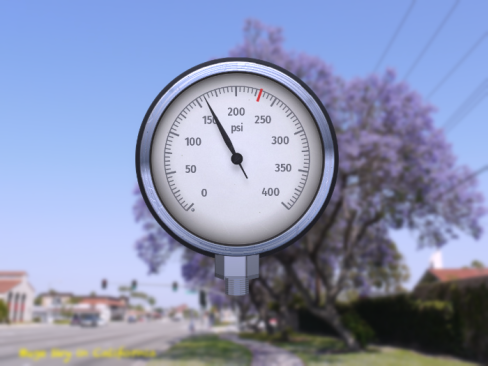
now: 160
